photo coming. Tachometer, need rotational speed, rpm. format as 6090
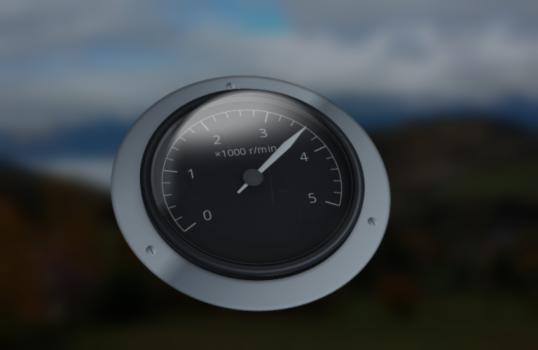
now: 3600
